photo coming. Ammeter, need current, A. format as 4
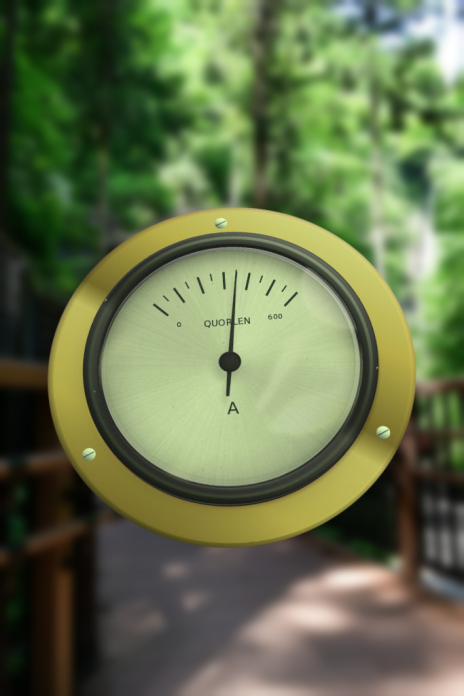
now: 350
